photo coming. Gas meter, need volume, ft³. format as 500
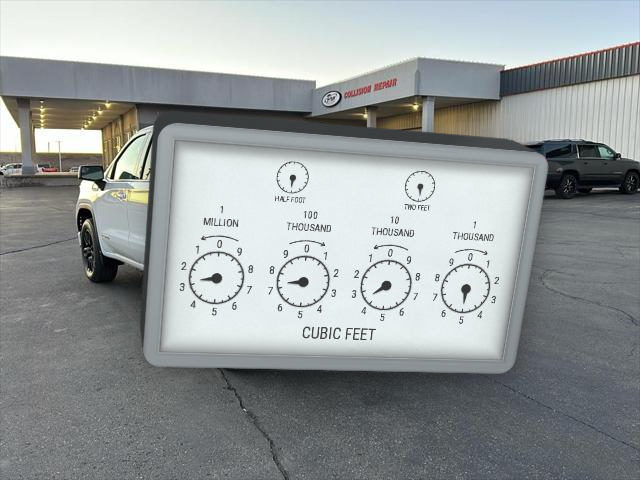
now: 273500
